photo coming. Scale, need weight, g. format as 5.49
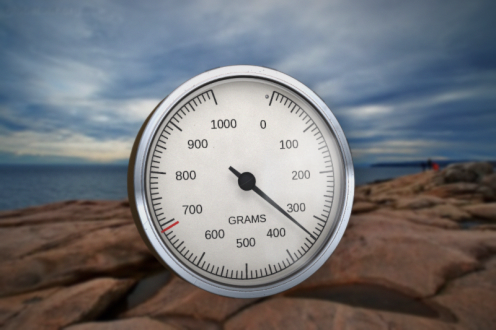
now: 340
